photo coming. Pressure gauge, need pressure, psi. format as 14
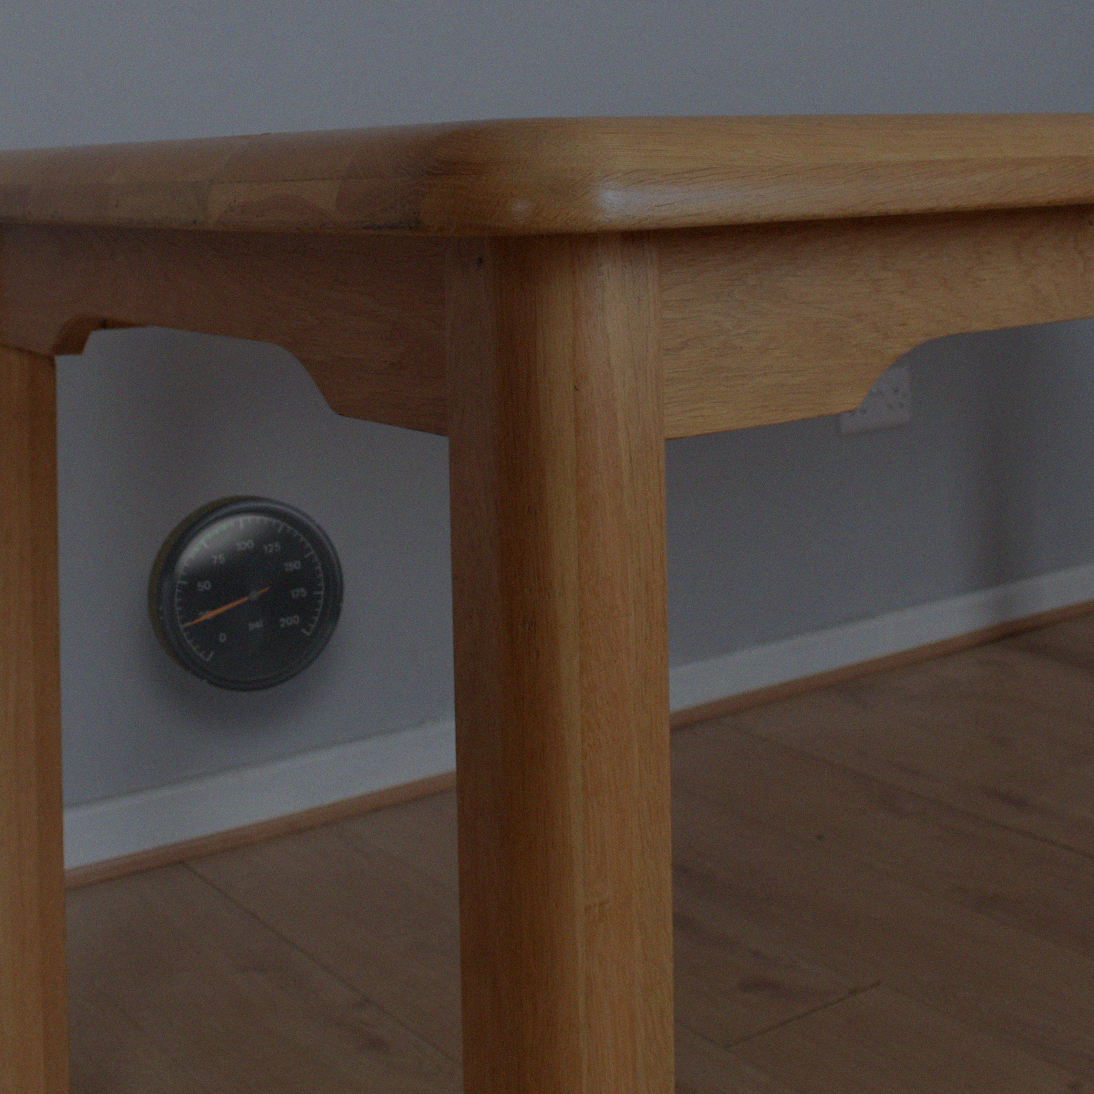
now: 25
